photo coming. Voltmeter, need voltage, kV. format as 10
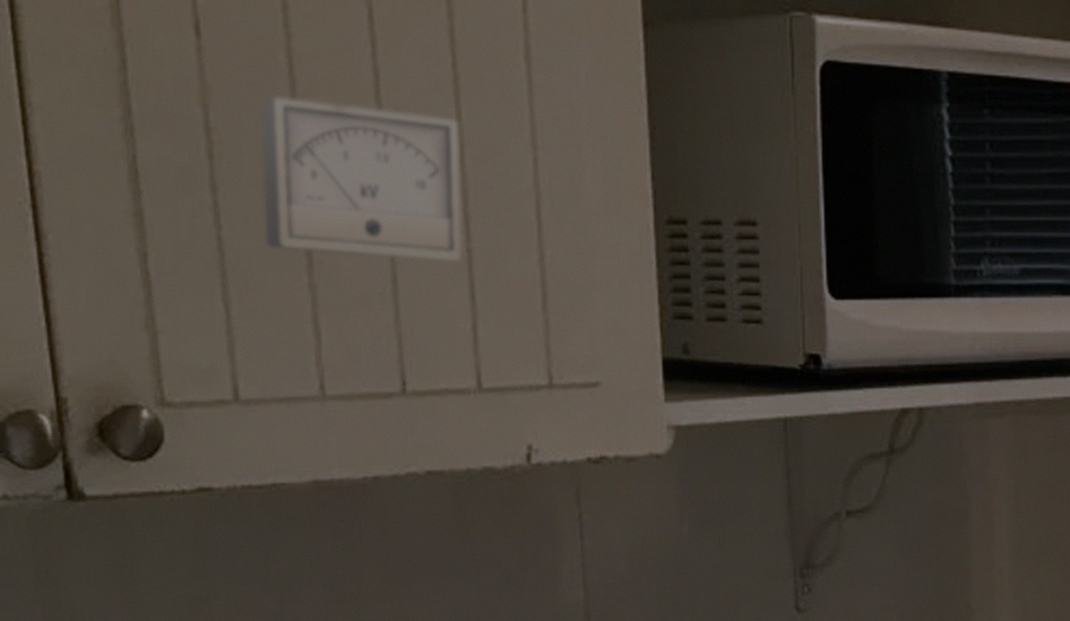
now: 2.5
